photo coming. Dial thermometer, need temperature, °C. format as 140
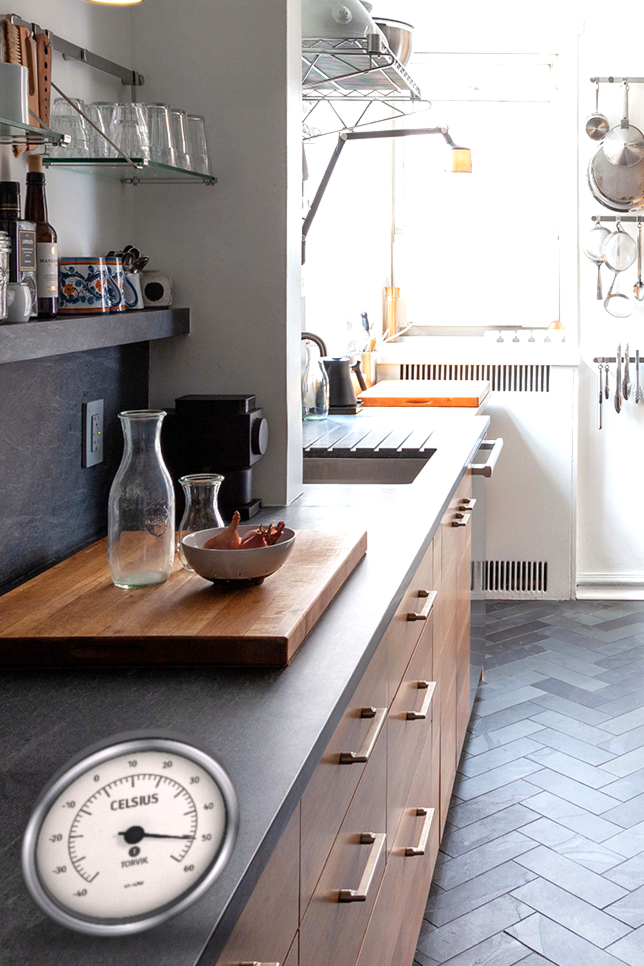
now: 50
